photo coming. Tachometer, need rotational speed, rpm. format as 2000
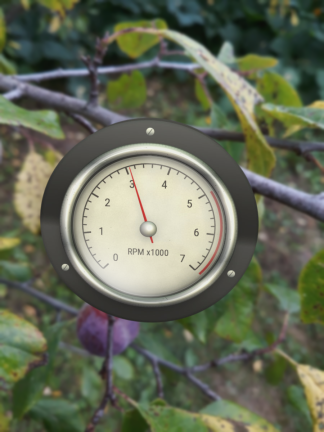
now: 3100
